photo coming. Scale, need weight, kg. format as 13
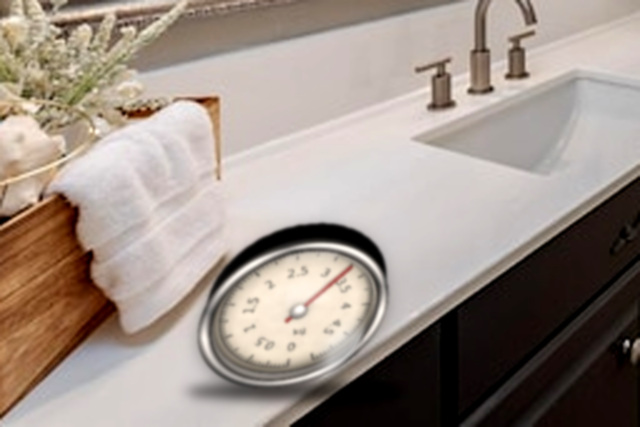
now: 3.25
